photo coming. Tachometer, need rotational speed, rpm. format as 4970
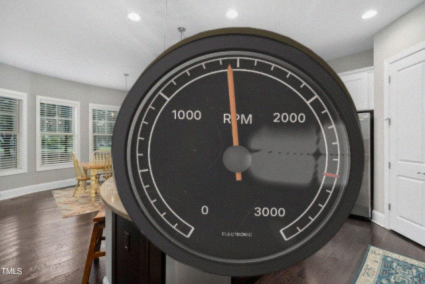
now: 1450
